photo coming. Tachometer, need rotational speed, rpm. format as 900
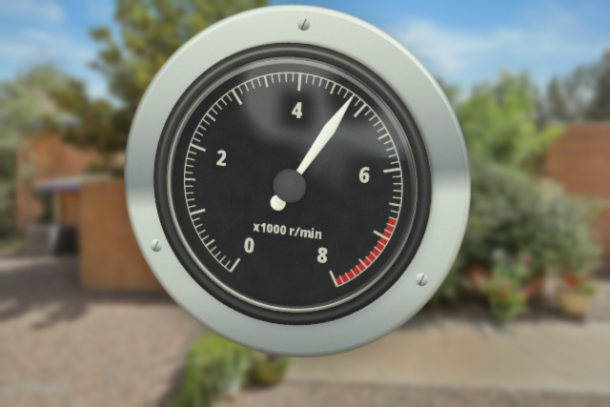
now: 4800
